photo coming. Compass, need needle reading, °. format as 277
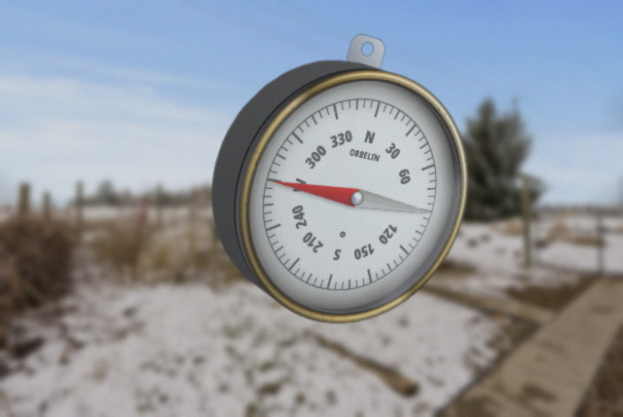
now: 270
